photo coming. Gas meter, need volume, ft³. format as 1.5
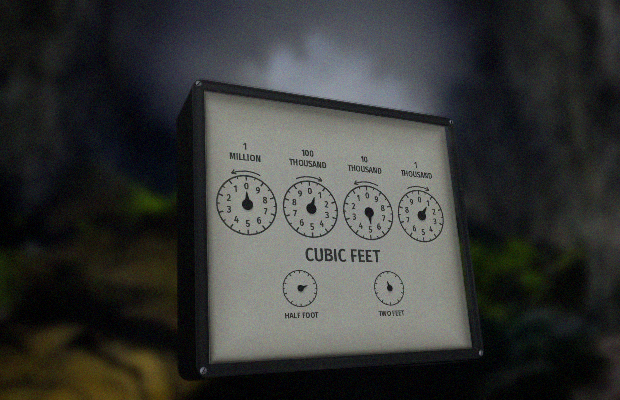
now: 5100
